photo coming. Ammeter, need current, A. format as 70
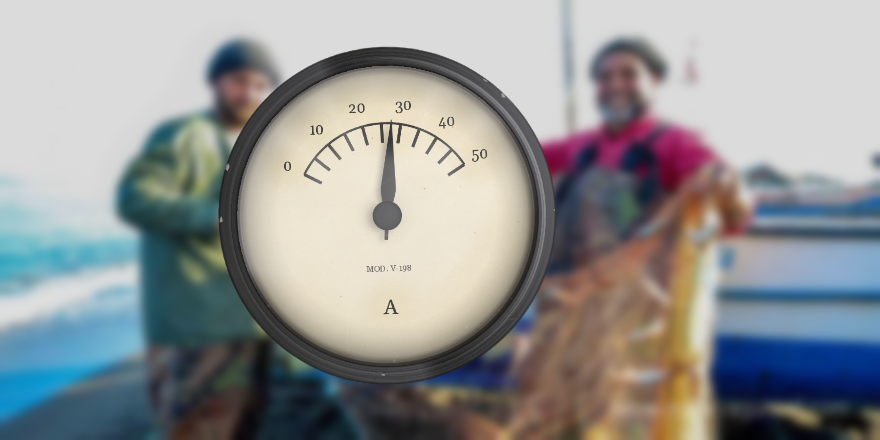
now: 27.5
